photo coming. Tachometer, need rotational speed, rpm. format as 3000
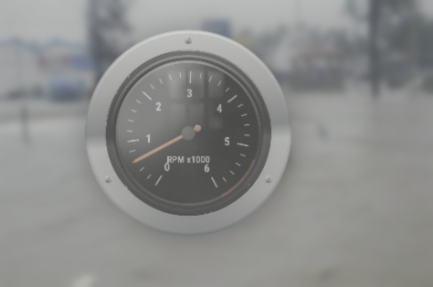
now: 600
